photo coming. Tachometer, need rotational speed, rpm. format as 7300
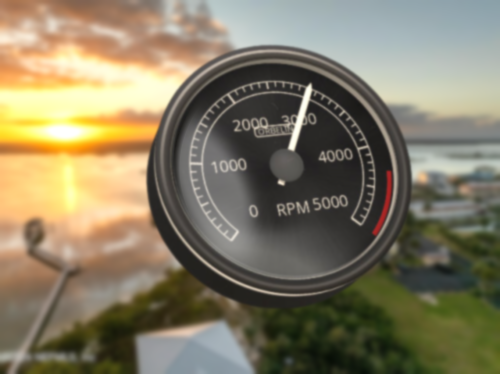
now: 3000
